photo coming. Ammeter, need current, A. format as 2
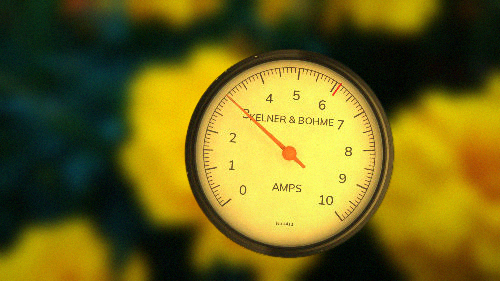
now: 3
